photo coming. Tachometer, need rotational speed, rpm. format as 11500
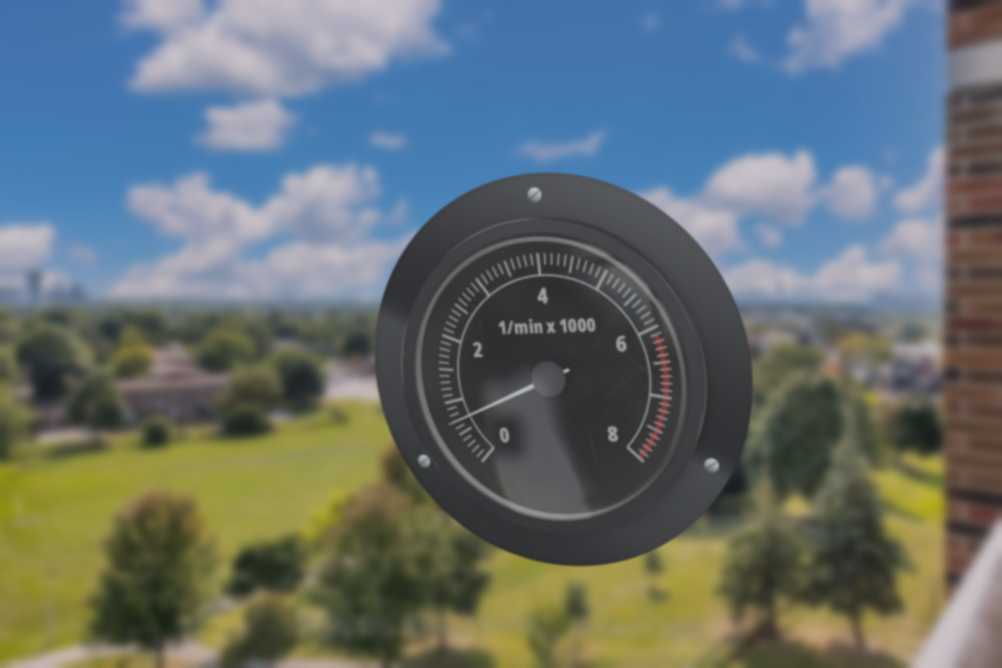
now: 700
